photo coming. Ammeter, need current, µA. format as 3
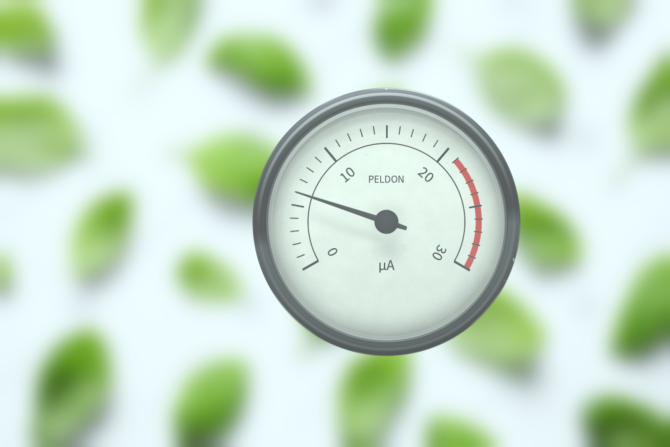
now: 6
